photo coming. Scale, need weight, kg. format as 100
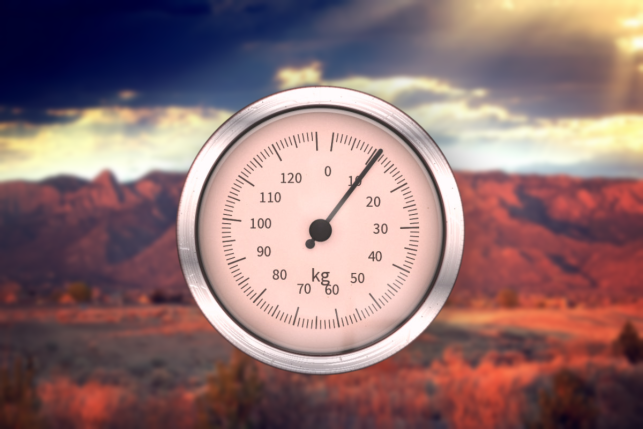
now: 11
